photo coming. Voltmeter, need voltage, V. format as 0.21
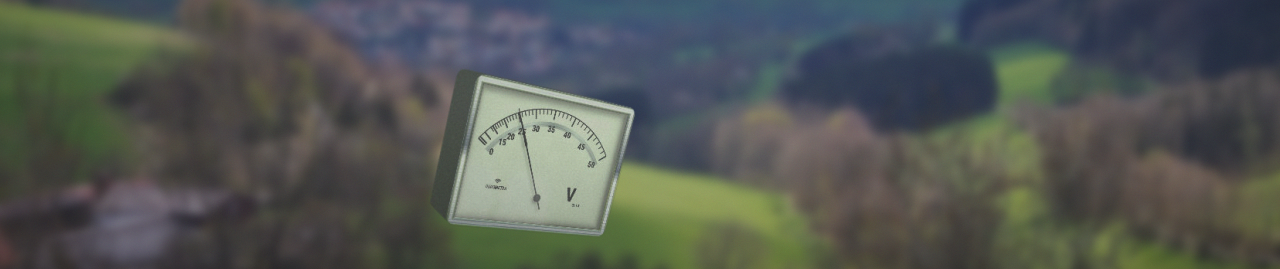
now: 25
